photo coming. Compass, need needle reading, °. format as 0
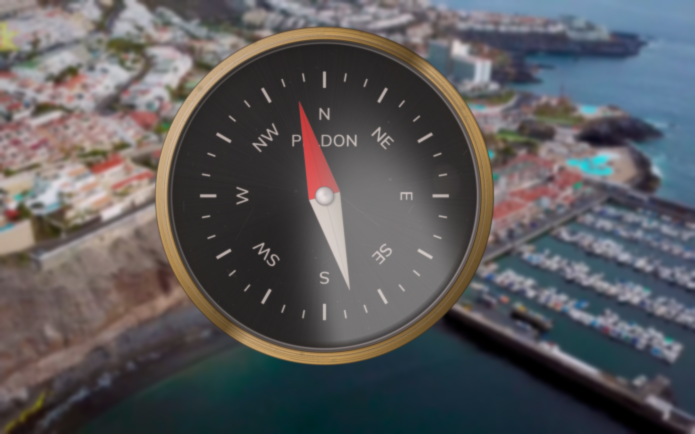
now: 345
